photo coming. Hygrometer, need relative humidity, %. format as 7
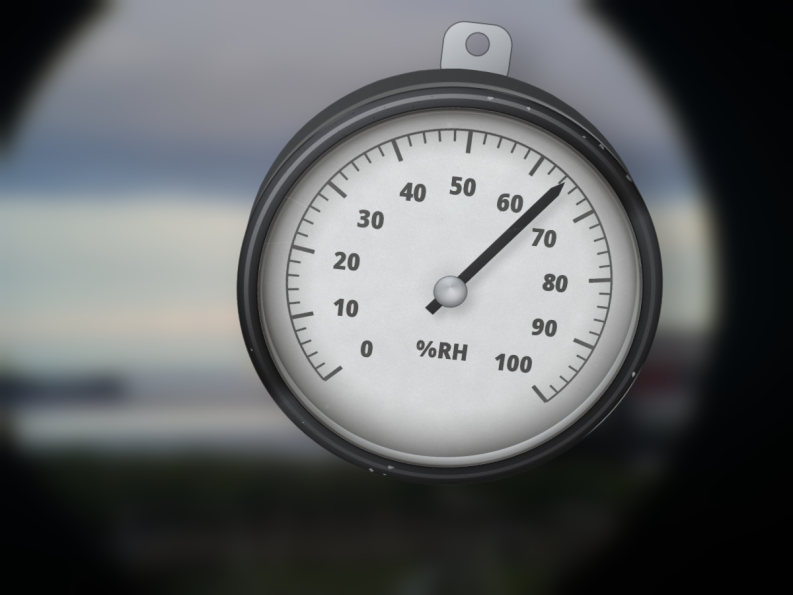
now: 64
